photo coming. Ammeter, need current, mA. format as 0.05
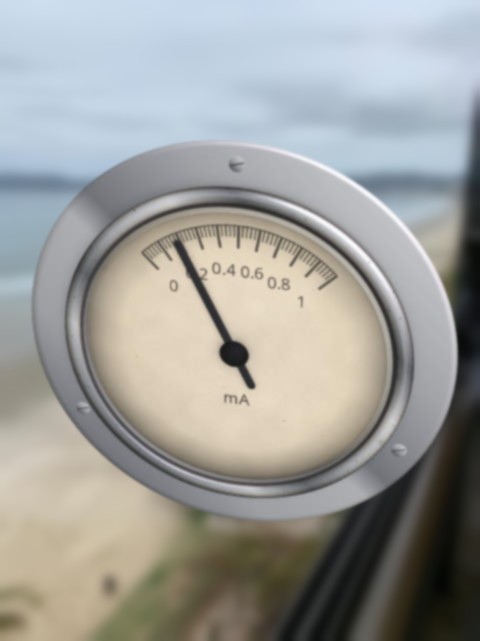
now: 0.2
